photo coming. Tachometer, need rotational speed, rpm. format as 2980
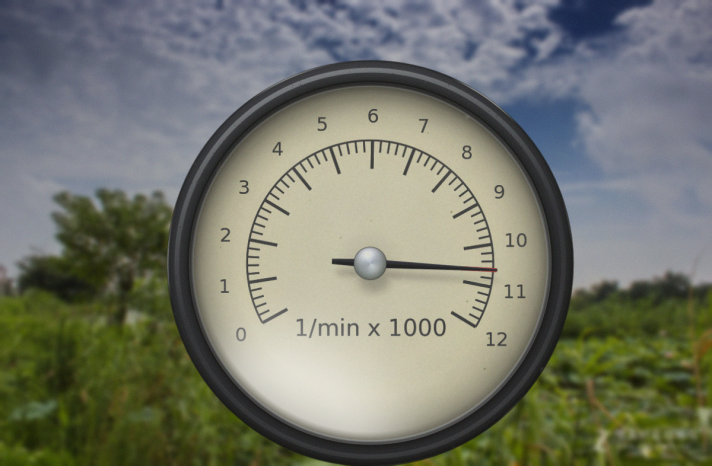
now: 10600
